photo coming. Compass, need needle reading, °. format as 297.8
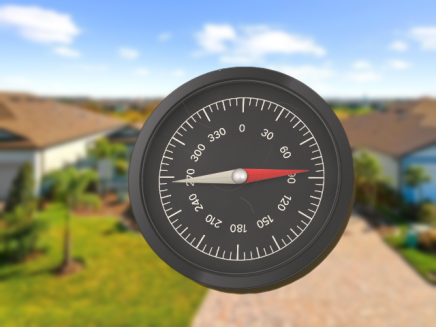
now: 85
